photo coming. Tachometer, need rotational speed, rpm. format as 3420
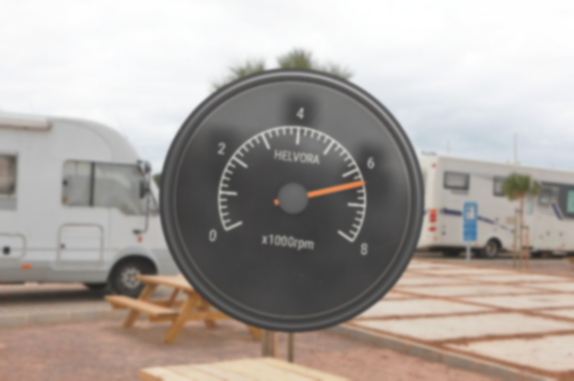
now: 6400
